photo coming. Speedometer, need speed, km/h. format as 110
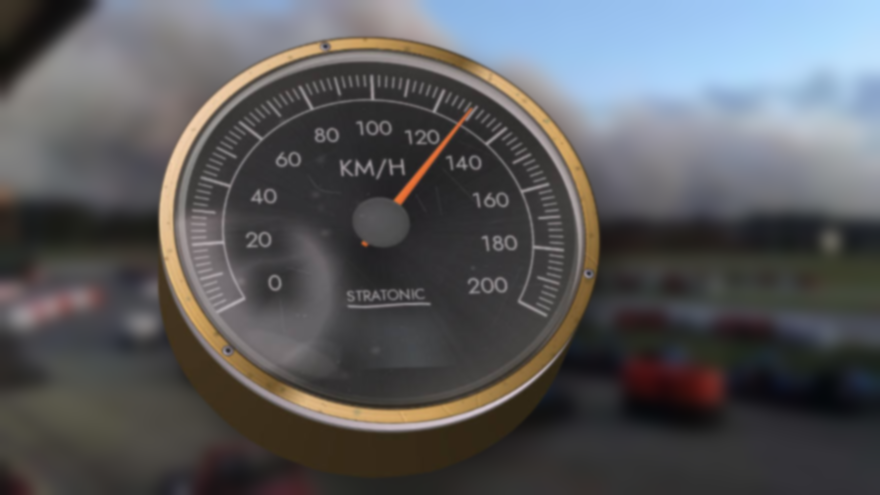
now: 130
